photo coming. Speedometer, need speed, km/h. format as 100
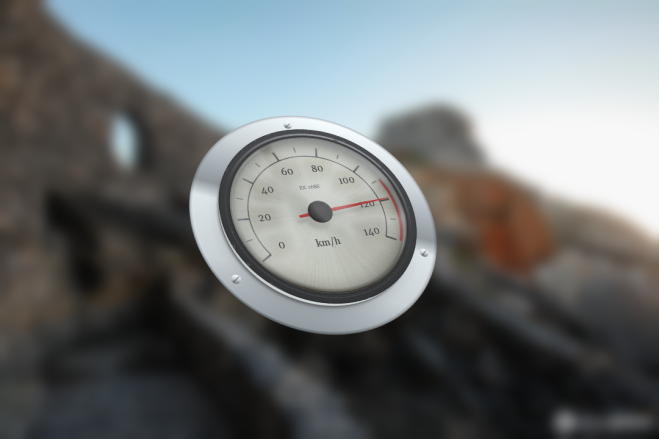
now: 120
